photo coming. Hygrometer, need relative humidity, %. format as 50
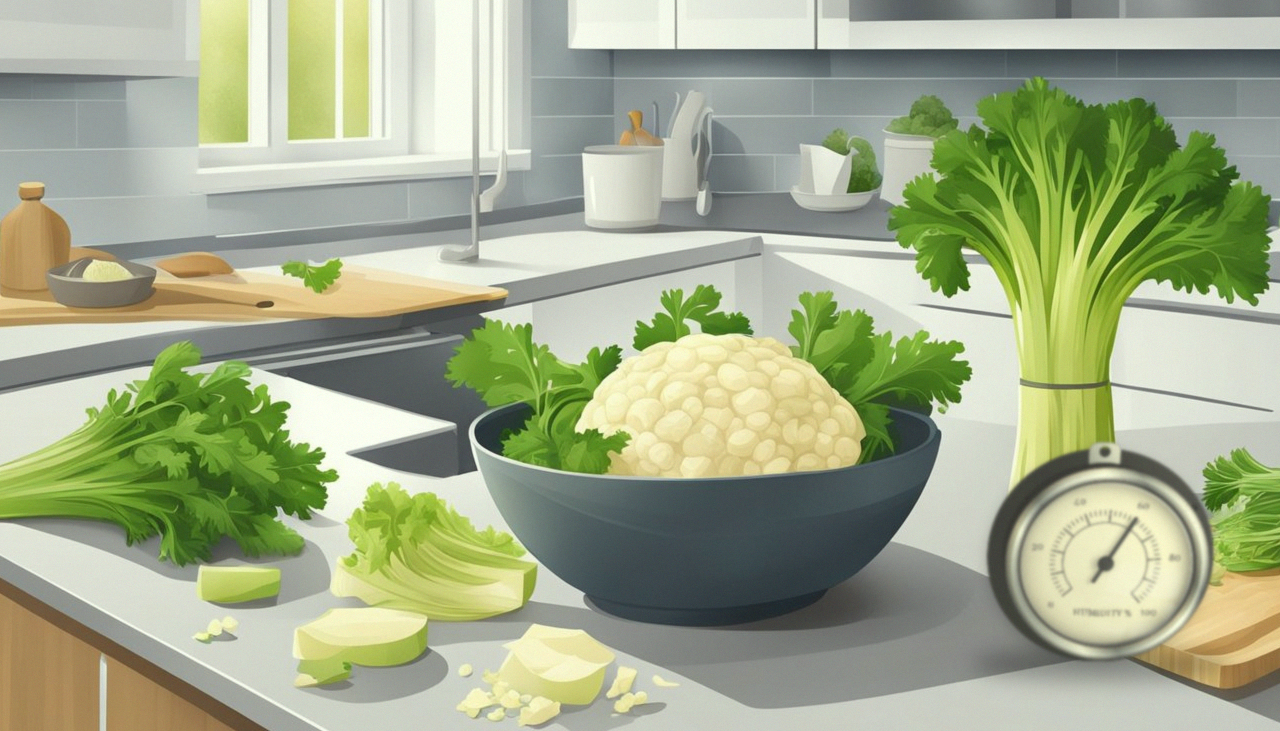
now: 60
